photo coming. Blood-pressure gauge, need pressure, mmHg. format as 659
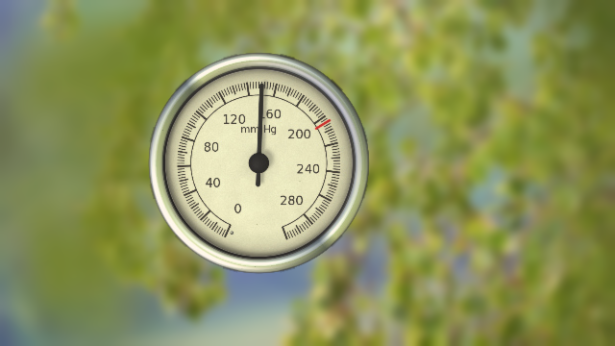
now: 150
